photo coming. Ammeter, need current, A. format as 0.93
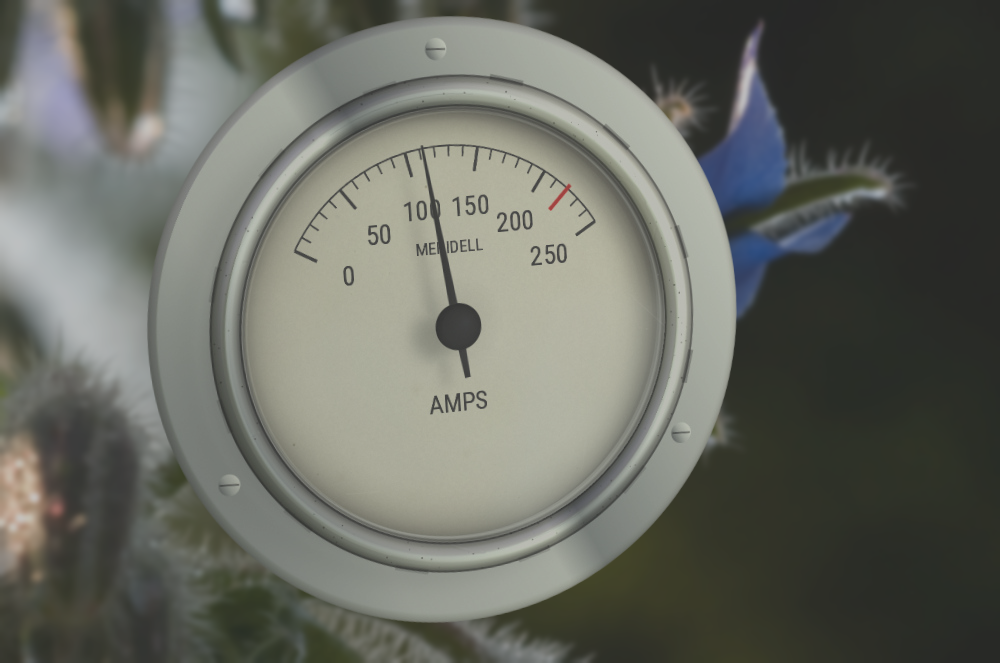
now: 110
